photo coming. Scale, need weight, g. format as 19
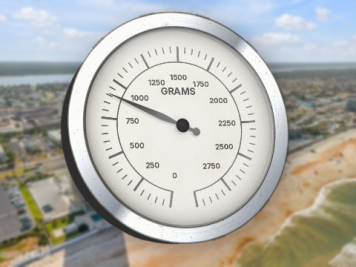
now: 900
